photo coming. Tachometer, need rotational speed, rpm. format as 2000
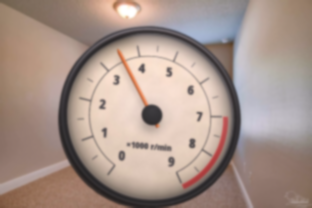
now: 3500
